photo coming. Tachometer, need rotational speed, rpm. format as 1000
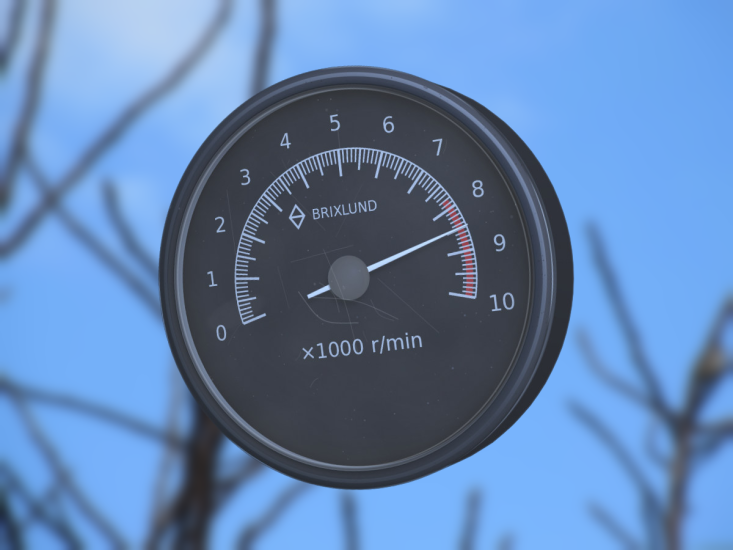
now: 8500
